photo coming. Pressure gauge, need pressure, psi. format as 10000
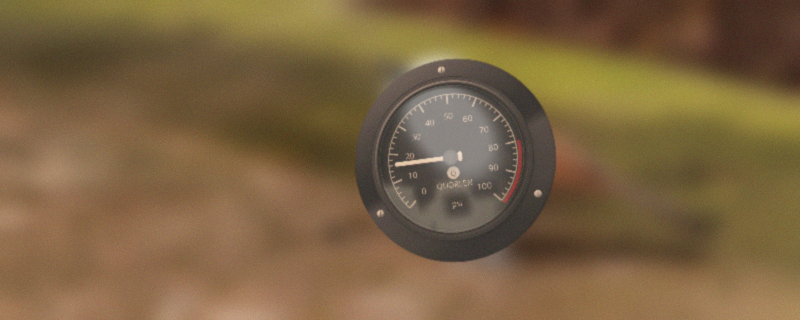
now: 16
